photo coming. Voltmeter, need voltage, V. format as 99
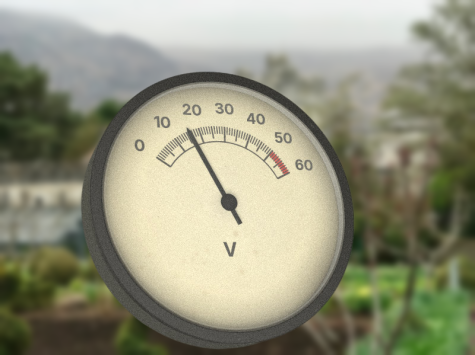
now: 15
